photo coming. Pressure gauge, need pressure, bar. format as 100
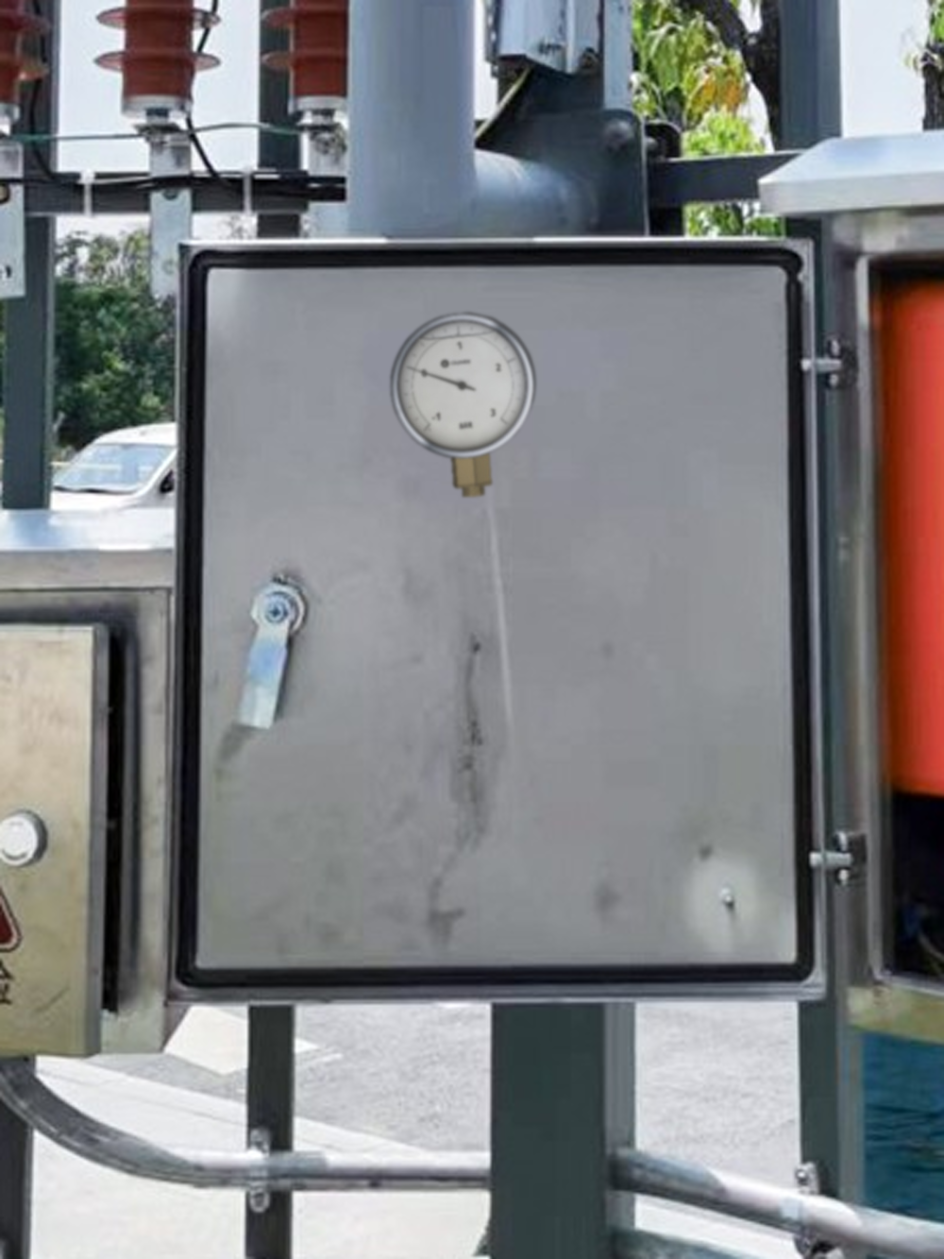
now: 0
